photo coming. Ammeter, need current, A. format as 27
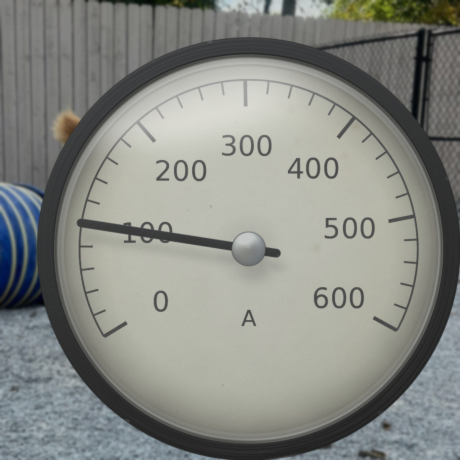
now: 100
